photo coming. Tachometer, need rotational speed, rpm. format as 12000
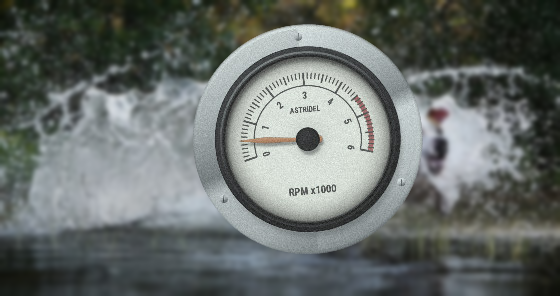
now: 500
